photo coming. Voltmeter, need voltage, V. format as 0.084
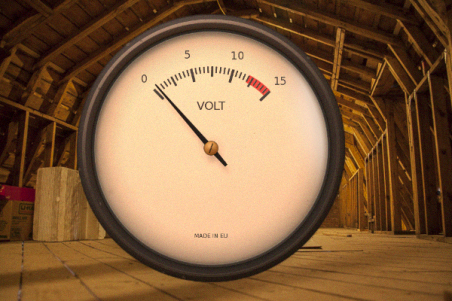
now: 0.5
